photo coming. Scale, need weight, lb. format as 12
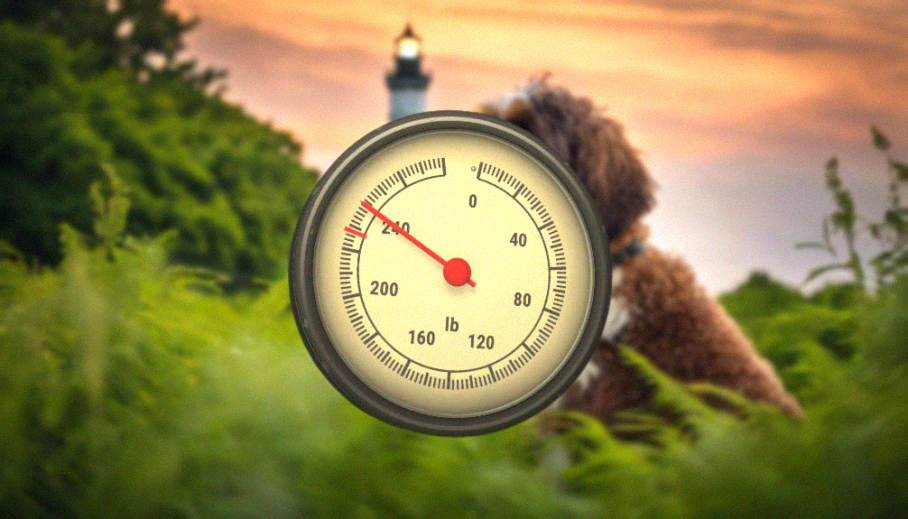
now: 240
